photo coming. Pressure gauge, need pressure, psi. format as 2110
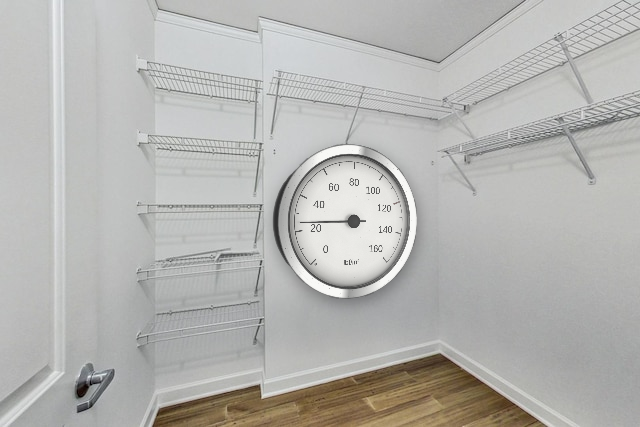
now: 25
